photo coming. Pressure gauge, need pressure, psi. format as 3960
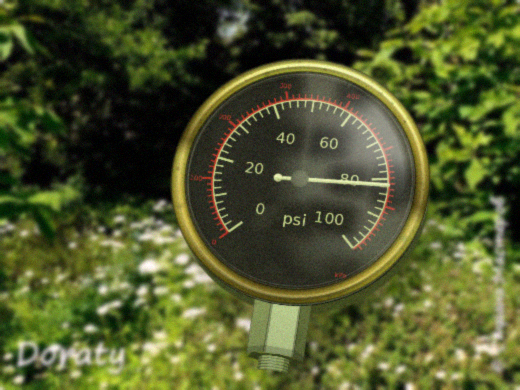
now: 82
